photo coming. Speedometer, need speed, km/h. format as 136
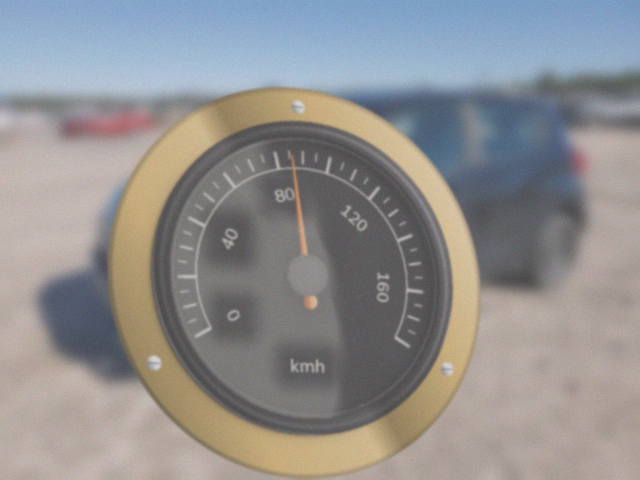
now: 85
